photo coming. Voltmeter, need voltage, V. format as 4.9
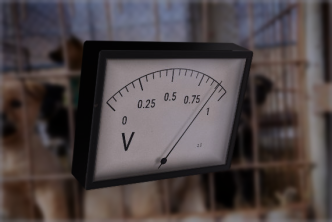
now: 0.9
